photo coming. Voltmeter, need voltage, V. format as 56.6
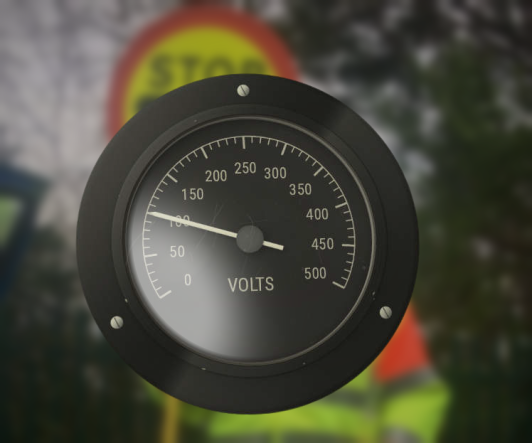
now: 100
